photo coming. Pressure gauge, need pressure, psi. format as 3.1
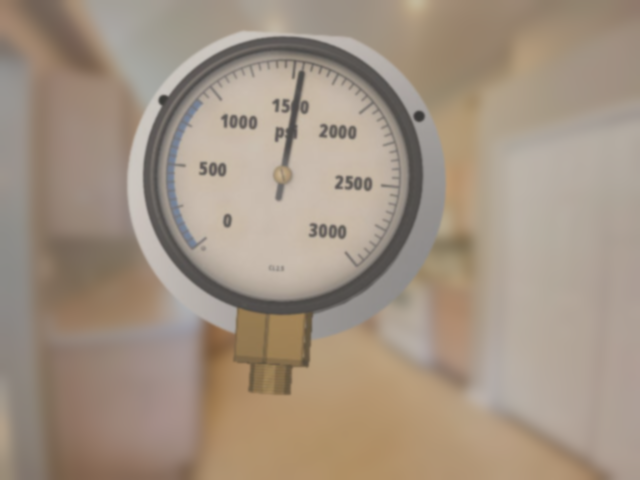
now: 1550
